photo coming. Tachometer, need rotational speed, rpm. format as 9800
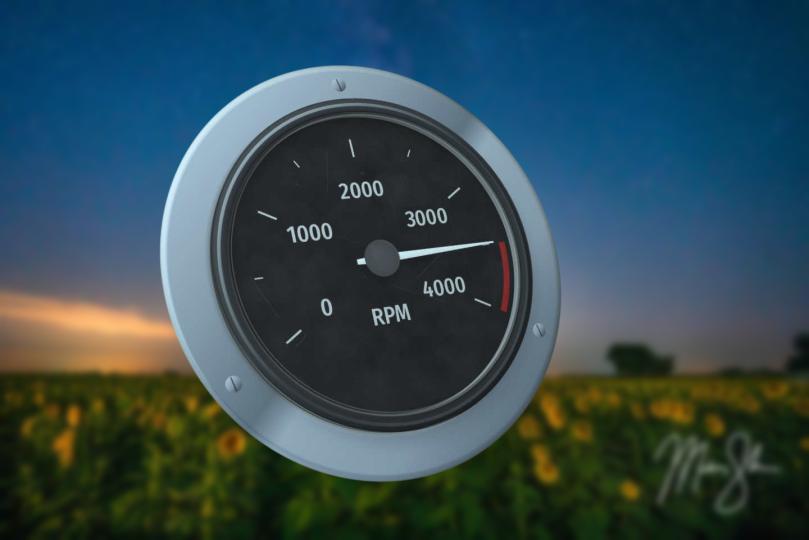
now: 3500
